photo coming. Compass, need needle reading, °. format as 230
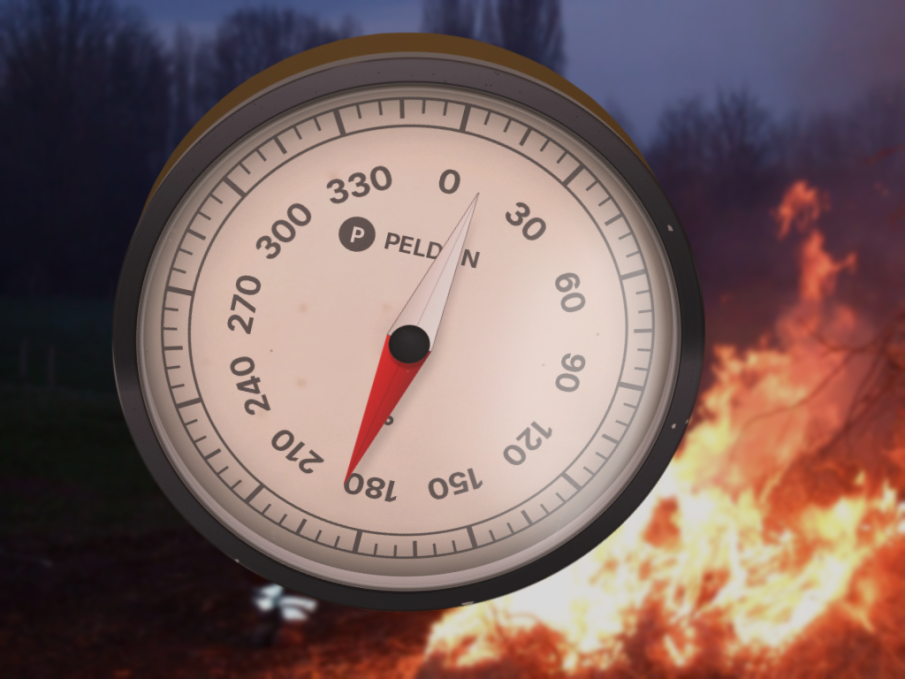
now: 190
